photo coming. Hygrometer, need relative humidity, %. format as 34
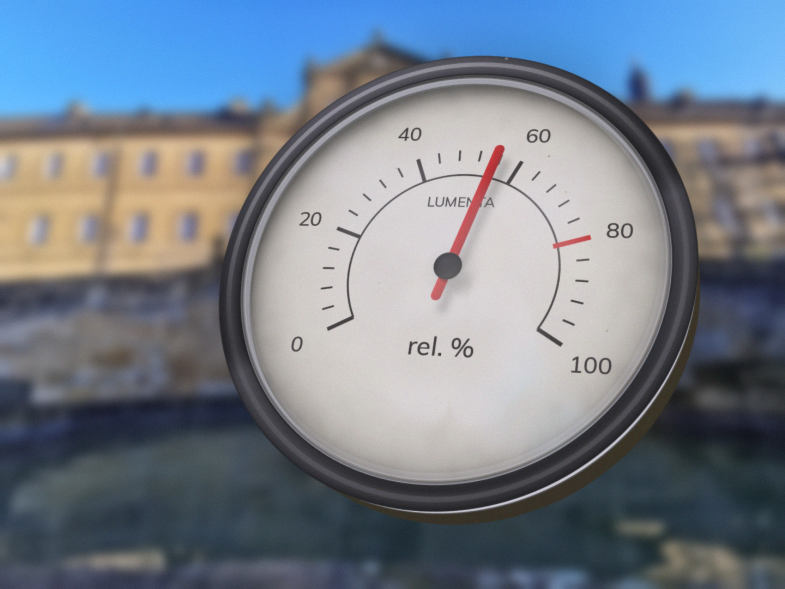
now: 56
